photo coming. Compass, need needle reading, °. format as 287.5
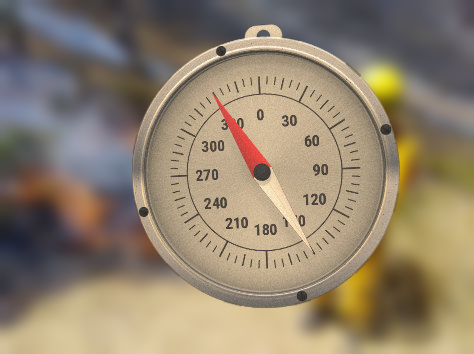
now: 330
